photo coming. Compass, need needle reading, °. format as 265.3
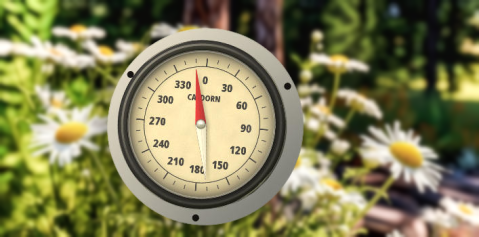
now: 350
